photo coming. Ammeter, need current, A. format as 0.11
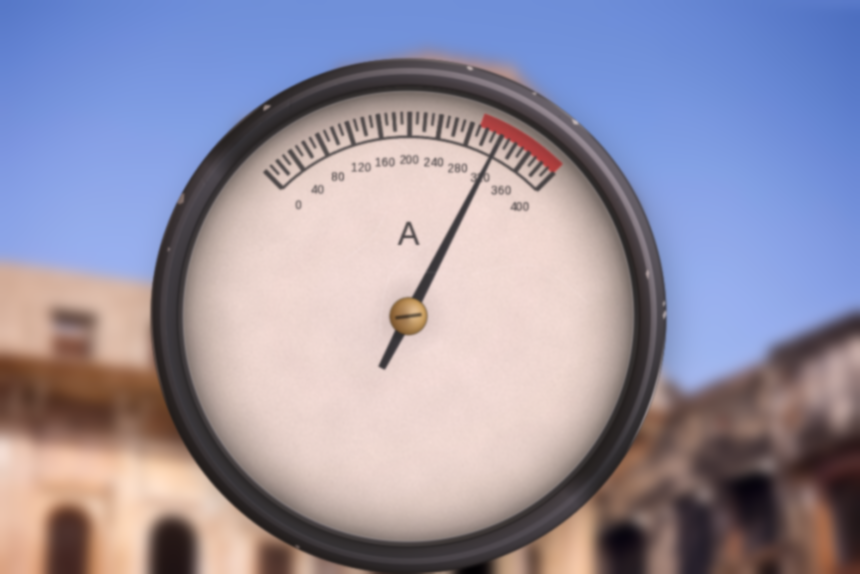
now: 320
